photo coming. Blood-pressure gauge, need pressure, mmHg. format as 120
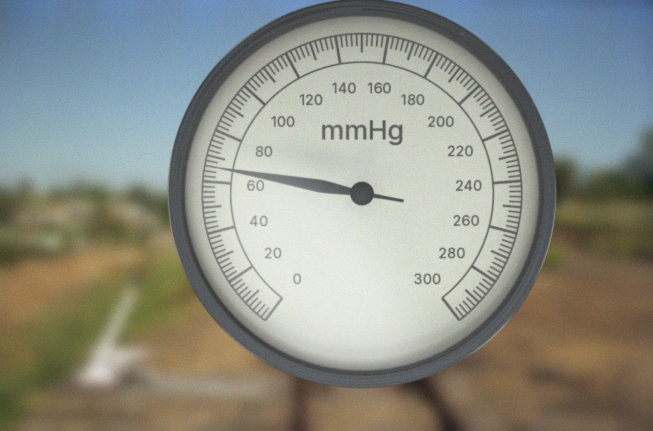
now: 66
